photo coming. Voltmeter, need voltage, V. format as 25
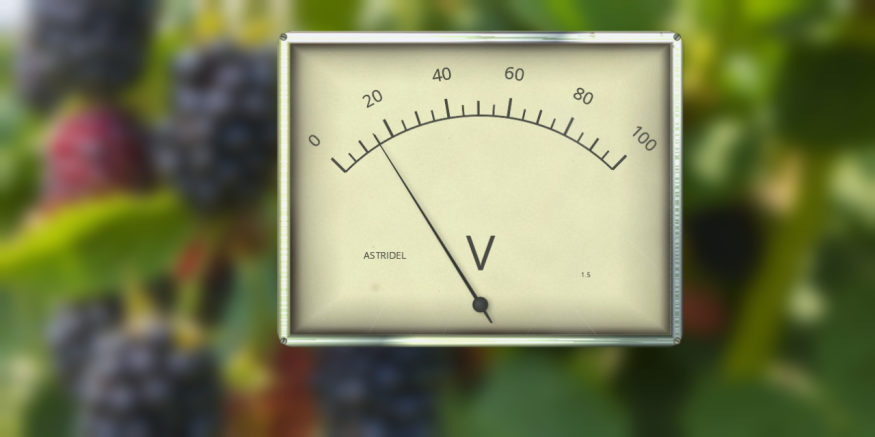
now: 15
